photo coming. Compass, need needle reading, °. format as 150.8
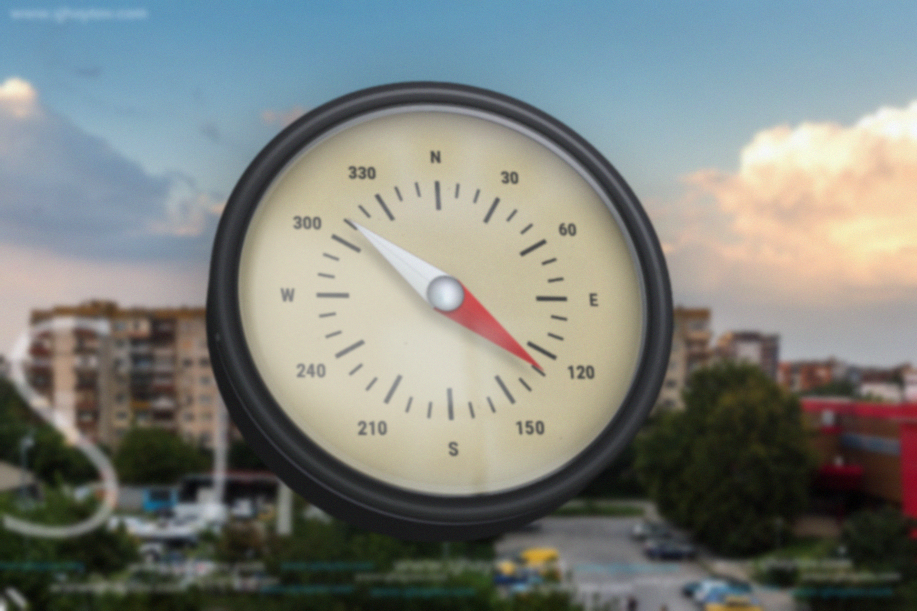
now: 130
